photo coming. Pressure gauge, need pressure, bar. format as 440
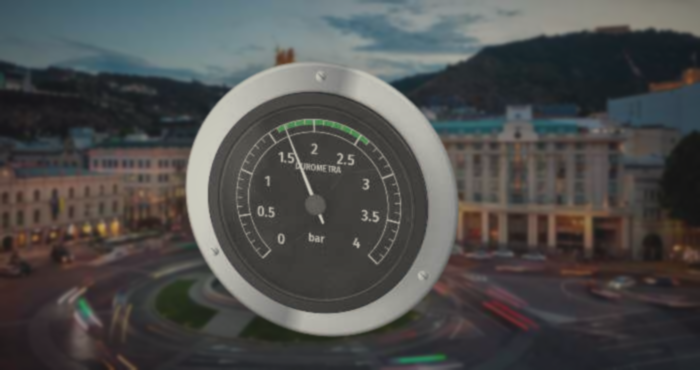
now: 1.7
